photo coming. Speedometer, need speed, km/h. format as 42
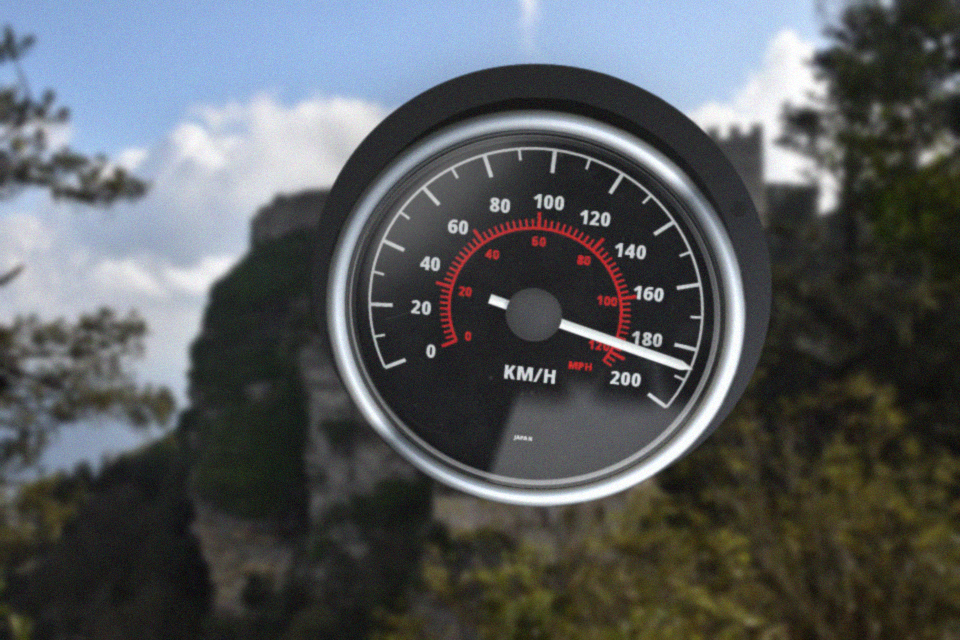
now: 185
